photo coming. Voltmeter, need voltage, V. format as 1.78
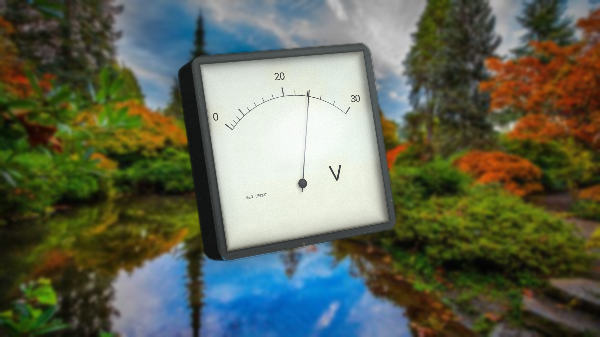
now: 24
